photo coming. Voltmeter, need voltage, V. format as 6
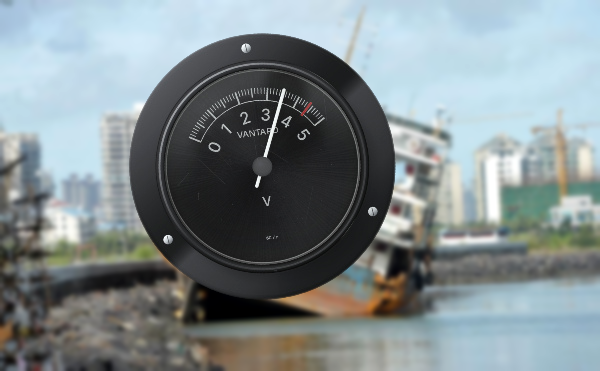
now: 3.5
